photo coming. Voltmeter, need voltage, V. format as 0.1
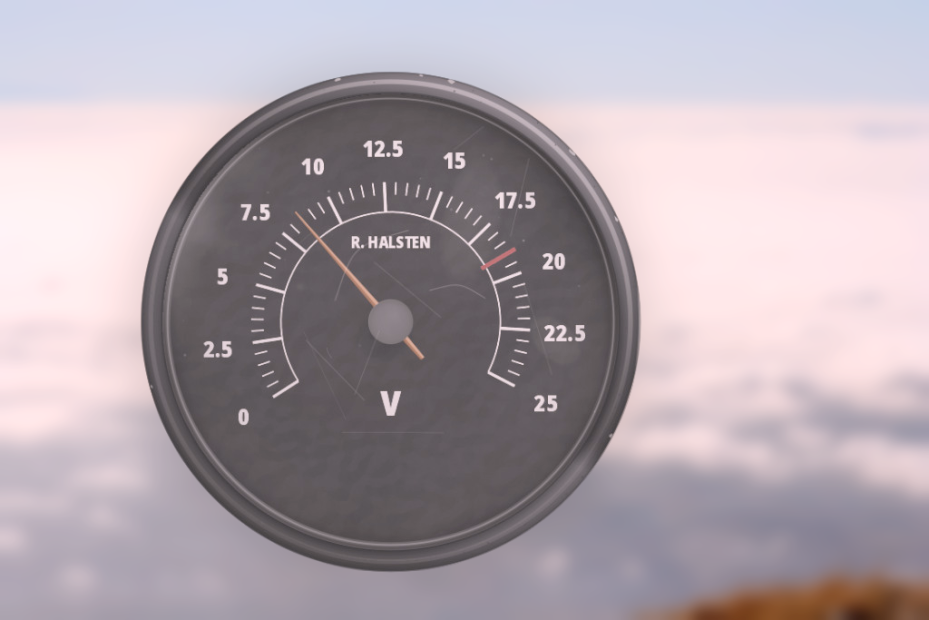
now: 8.5
